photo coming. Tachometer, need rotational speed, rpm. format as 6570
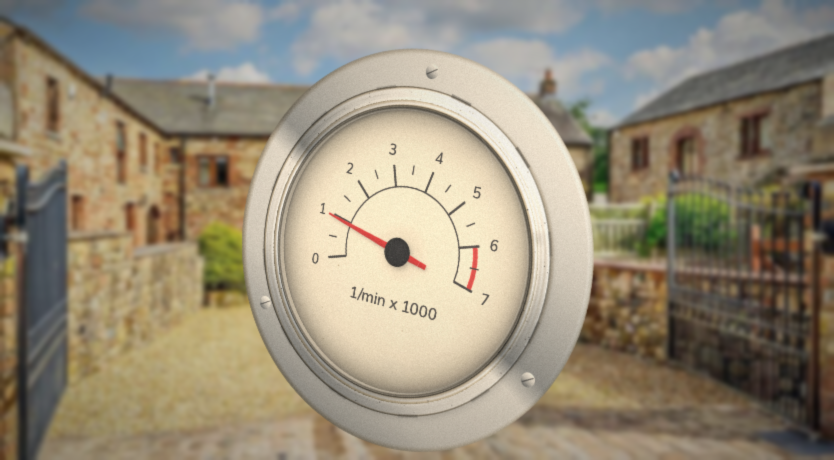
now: 1000
